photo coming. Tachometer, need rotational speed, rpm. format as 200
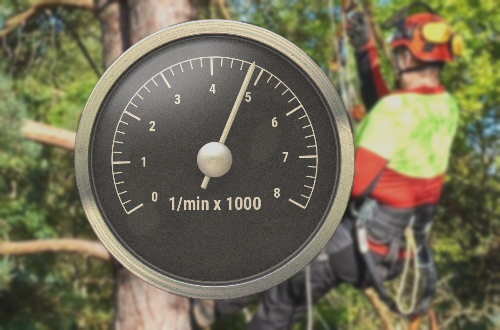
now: 4800
